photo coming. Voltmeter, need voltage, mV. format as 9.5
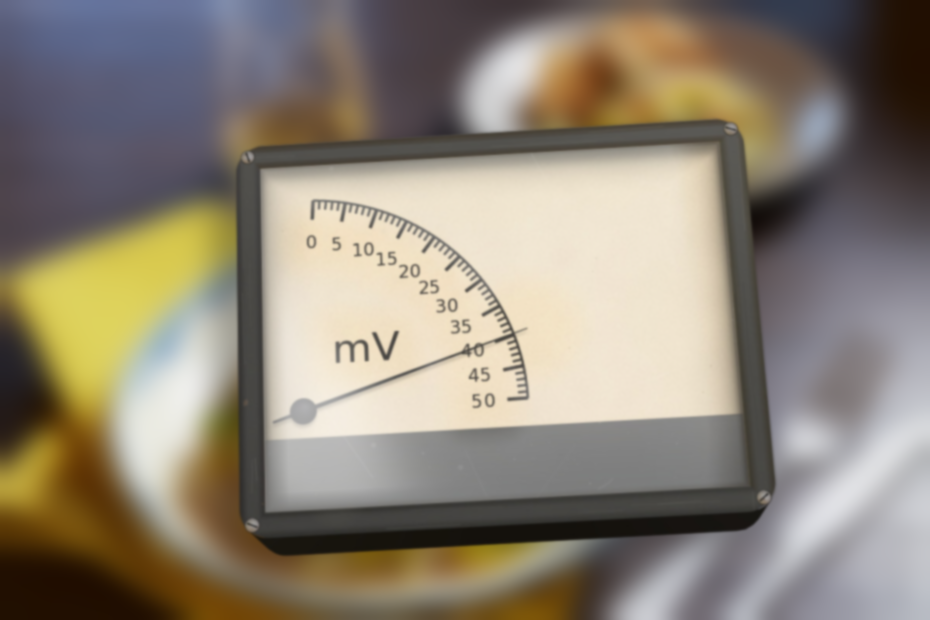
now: 40
